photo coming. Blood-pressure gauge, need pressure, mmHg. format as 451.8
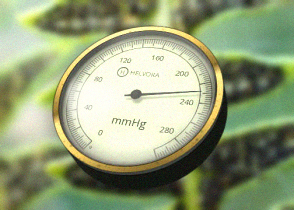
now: 230
